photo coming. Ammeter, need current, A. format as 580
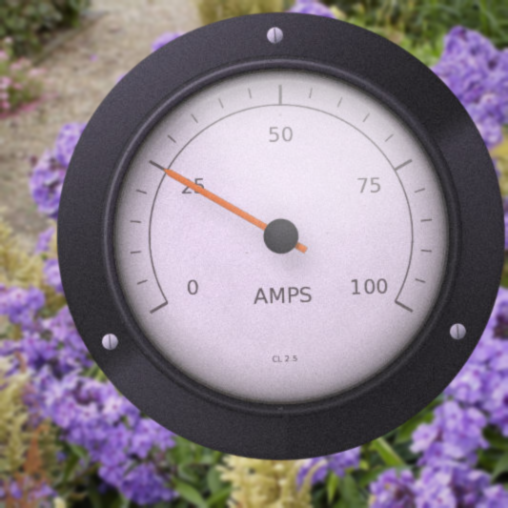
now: 25
